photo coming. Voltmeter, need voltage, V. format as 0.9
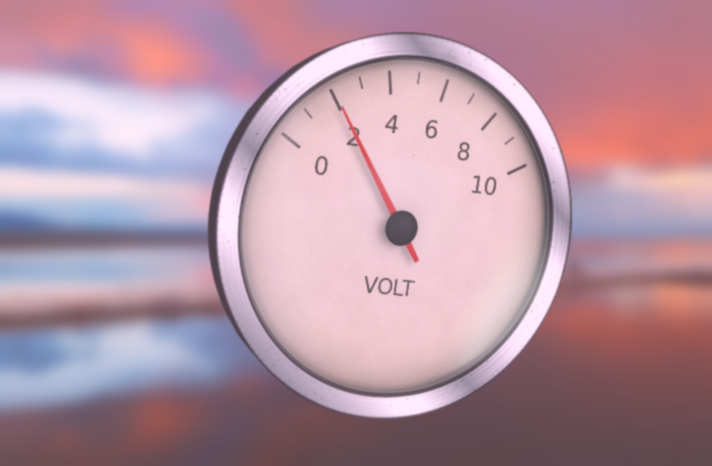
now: 2
